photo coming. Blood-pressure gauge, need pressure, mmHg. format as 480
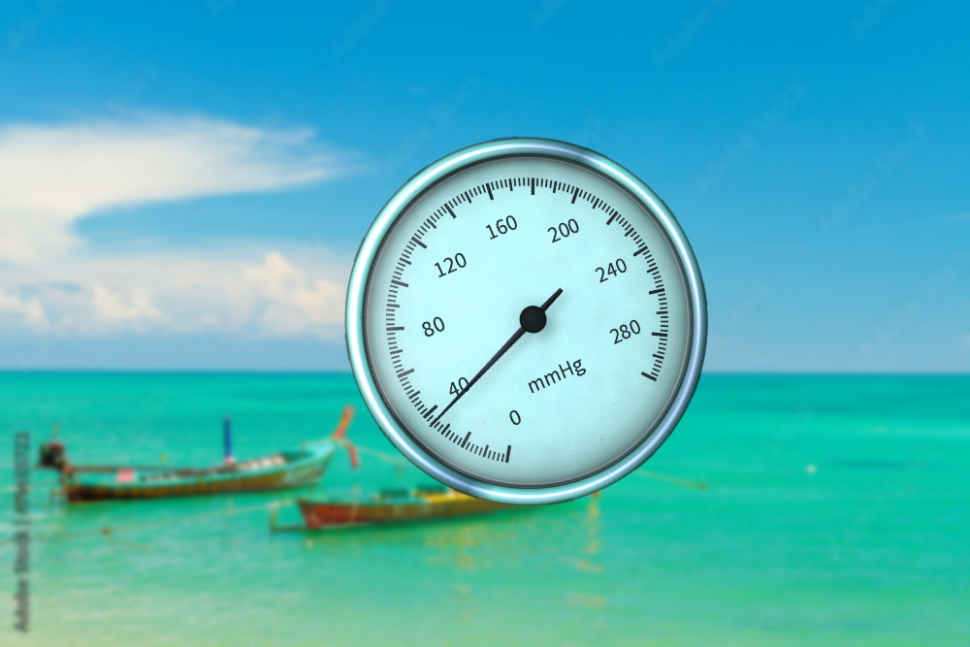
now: 36
